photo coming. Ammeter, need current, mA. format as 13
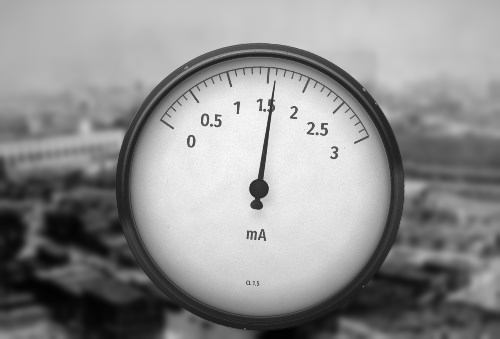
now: 1.6
